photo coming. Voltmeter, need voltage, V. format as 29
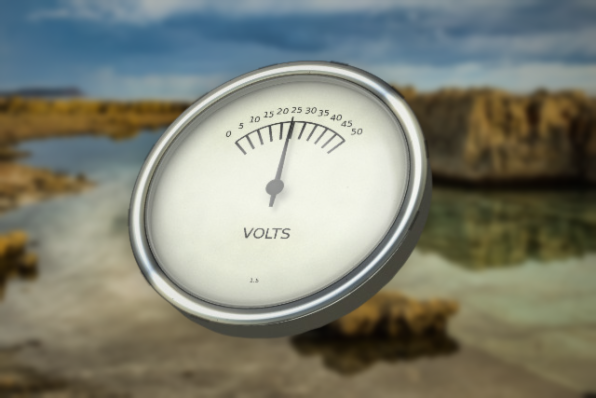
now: 25
